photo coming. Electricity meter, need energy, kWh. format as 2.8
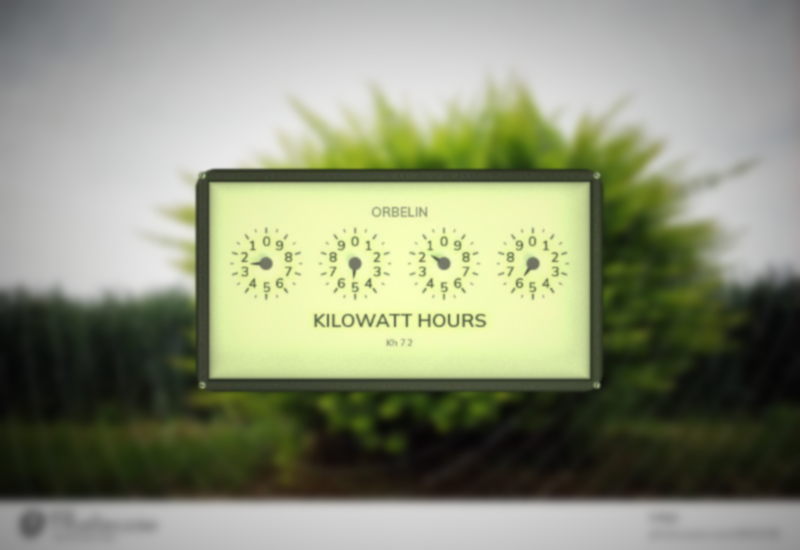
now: 2516
